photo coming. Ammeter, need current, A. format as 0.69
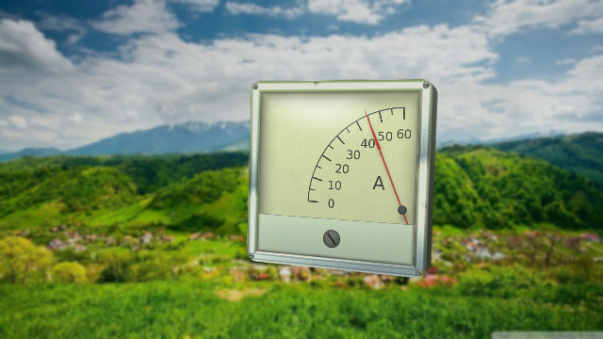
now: 45
